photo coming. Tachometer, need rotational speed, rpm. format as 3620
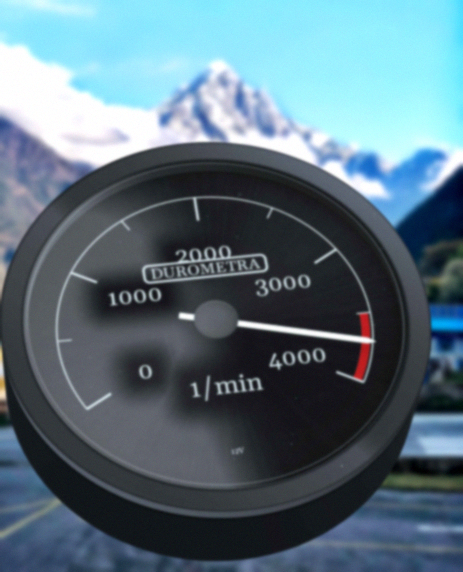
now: 3750
